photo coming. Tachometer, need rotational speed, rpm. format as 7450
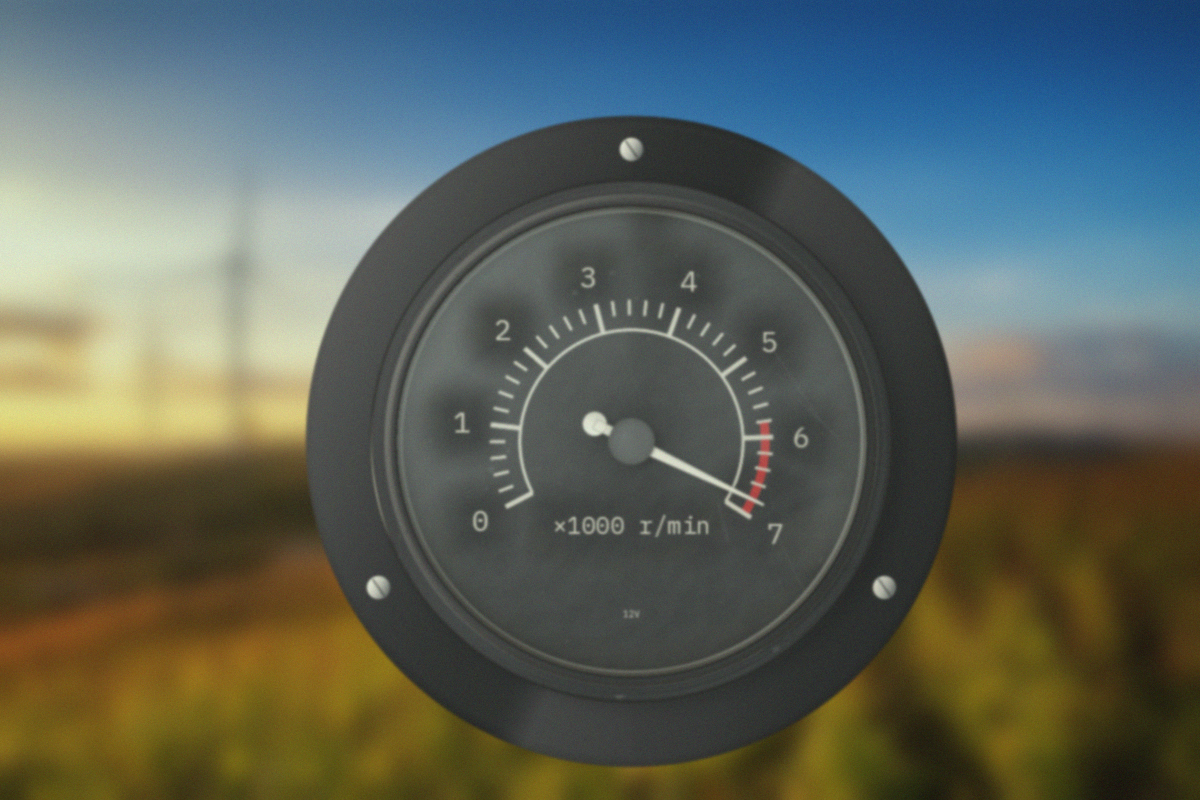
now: 6800
